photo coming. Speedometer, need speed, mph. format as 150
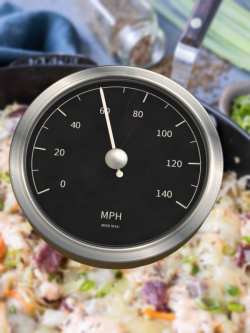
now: 60
